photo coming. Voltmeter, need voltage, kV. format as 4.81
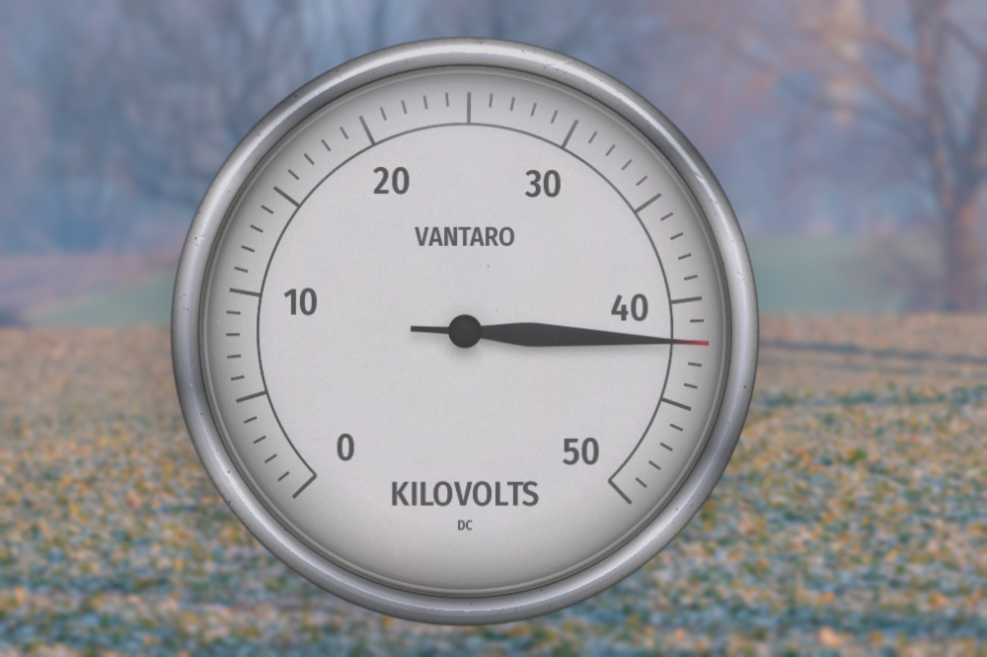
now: 42
